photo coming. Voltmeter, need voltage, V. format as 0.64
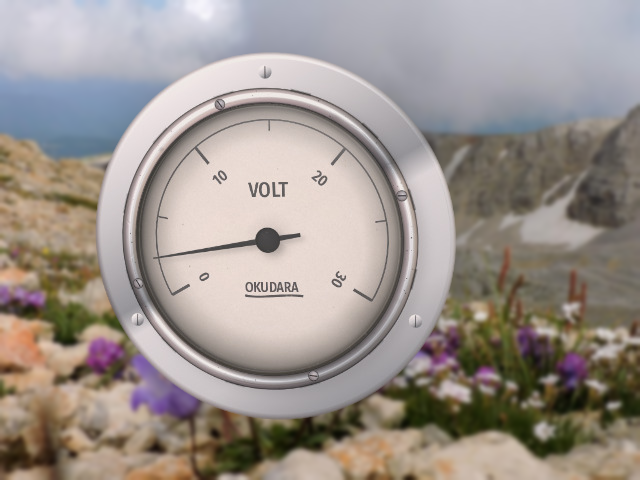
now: 2.5
